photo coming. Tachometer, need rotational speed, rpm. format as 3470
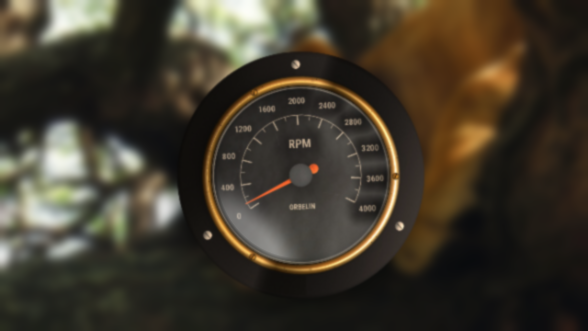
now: 100
